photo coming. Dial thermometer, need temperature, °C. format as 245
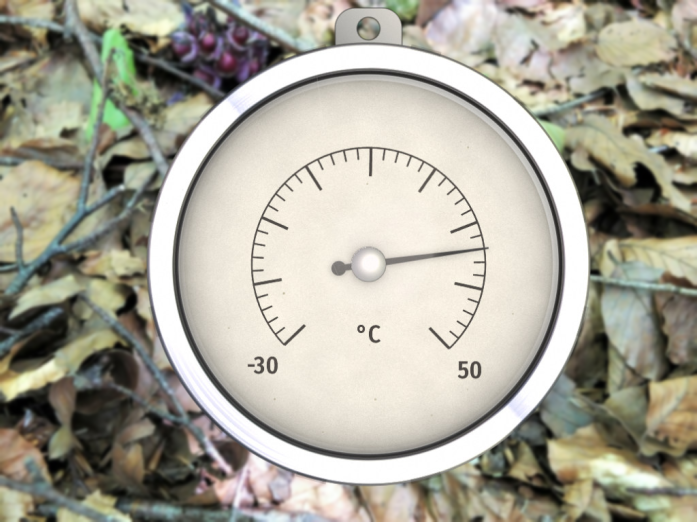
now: 34
